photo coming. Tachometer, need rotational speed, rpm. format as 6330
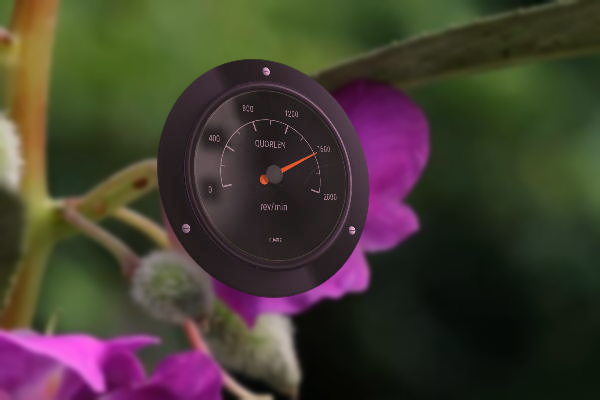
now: 1600
